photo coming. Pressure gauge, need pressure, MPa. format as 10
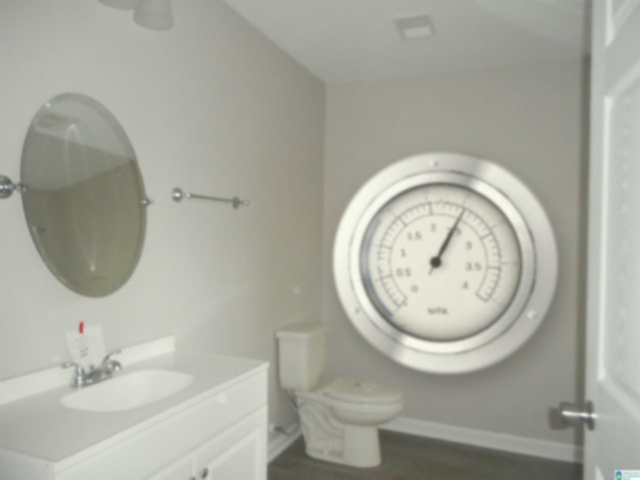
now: 2.5
